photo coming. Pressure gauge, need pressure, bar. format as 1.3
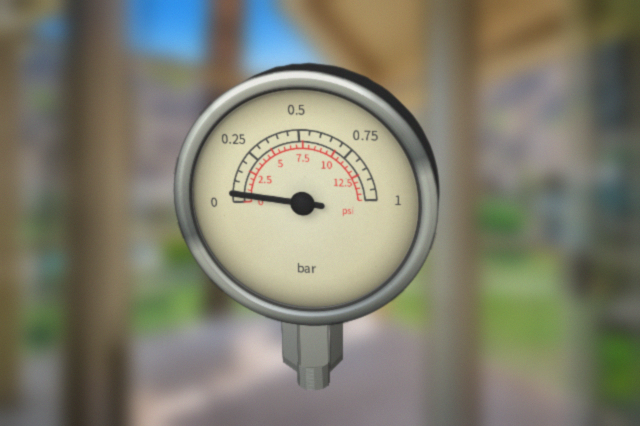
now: 0.05
